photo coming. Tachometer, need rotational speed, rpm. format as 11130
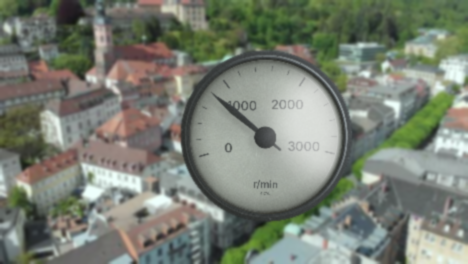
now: 800
